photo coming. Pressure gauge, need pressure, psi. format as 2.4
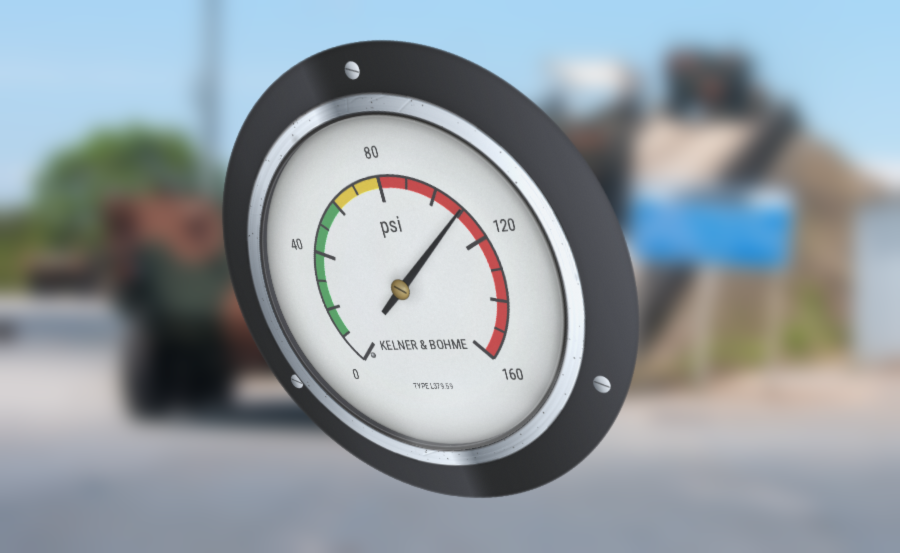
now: 110
